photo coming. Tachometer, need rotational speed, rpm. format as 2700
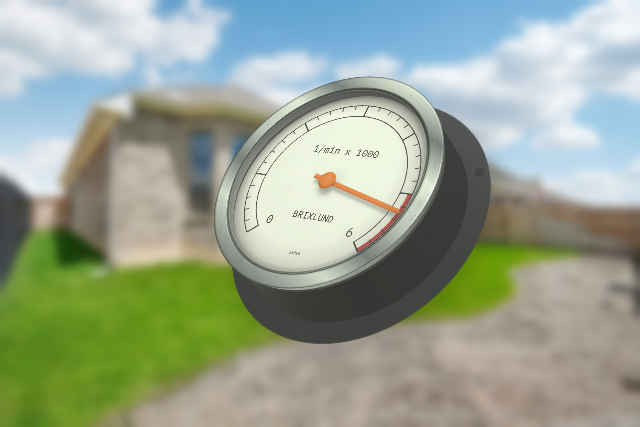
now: 5300
